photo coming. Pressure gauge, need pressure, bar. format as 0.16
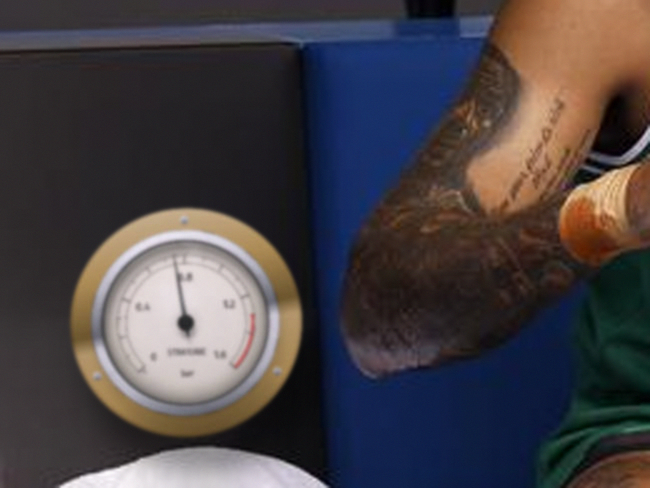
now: 0.75
